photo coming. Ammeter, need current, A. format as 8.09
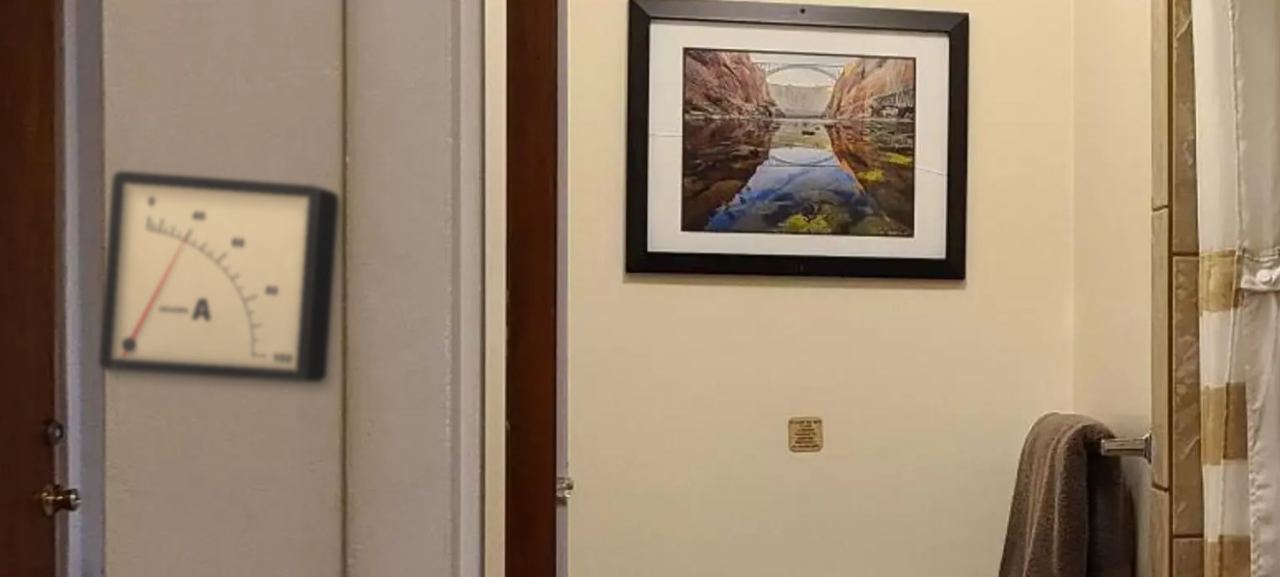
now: 40
